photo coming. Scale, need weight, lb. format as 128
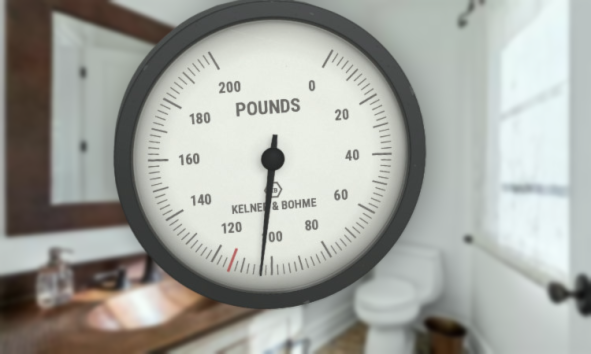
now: 104
